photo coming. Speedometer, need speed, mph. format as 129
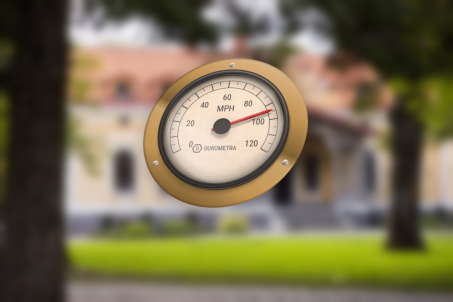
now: 95
